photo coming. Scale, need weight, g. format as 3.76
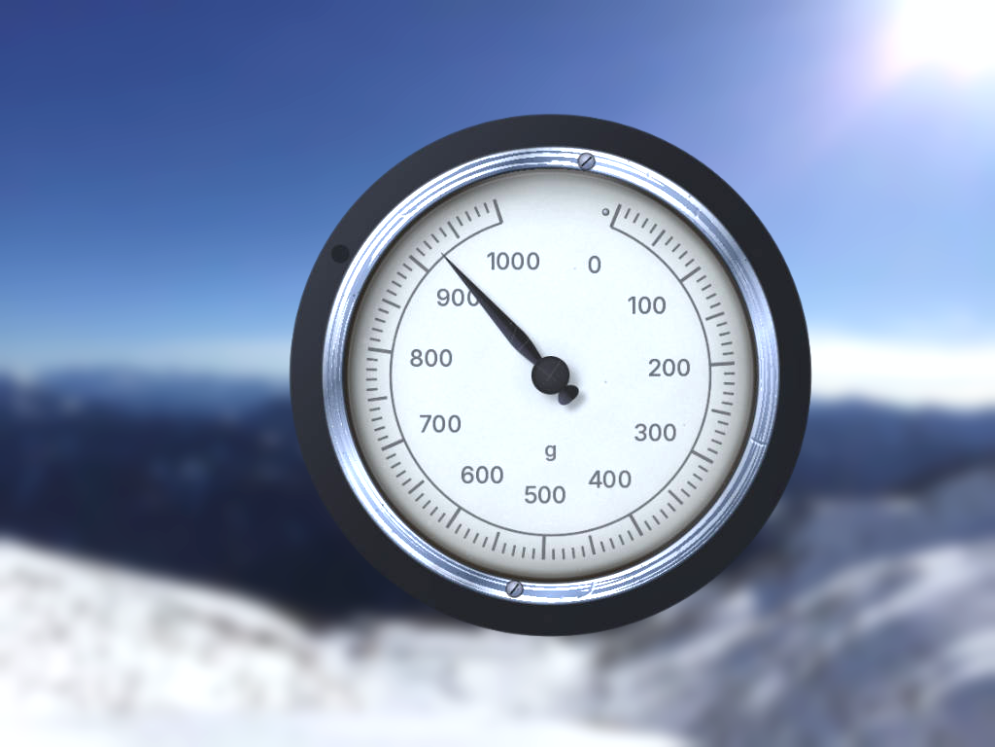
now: 925
